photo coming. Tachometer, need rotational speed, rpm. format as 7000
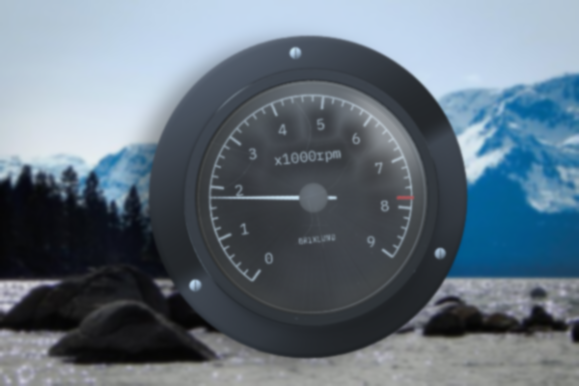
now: 1800
